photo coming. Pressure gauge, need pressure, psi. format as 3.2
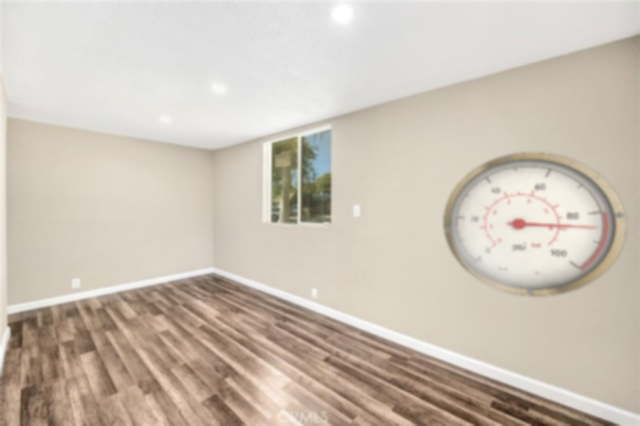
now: 85
